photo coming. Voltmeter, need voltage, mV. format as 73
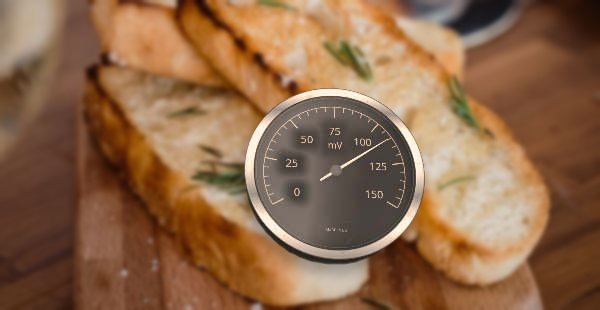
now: 110
